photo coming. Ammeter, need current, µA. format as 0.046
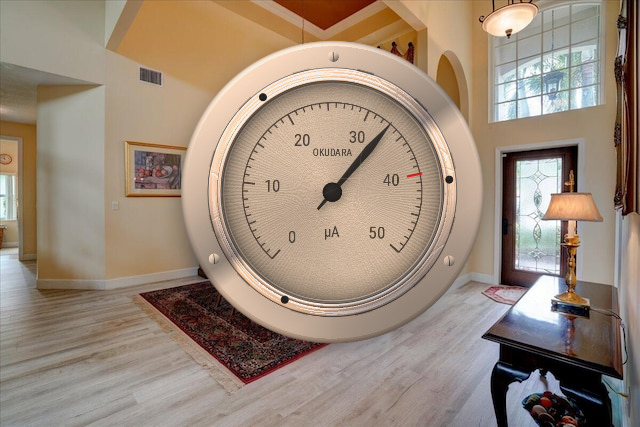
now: 33
